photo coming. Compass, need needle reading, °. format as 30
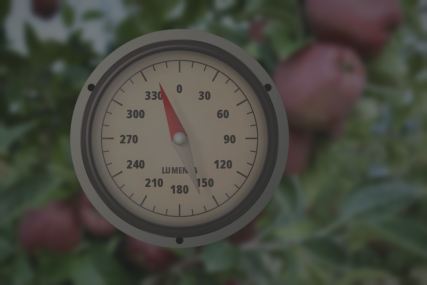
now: 340
